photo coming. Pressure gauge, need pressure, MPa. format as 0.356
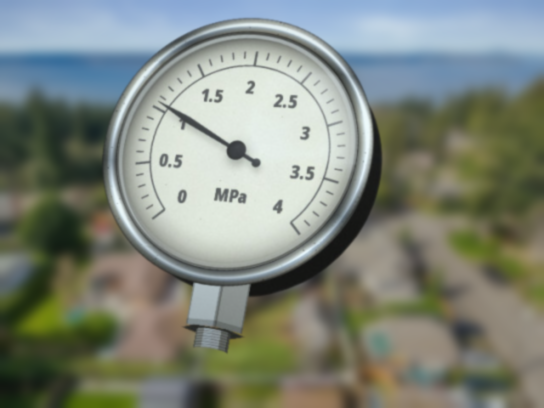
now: 1.05
